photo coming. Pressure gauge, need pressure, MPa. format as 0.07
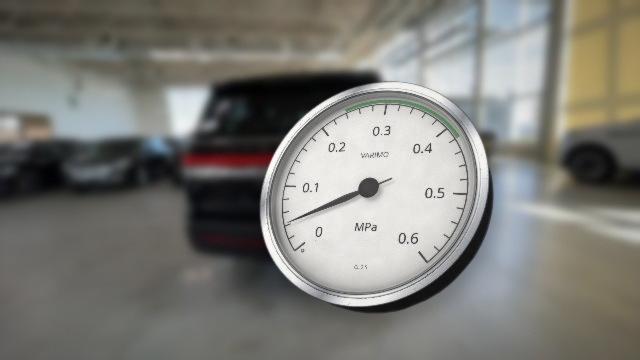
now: 0.04
